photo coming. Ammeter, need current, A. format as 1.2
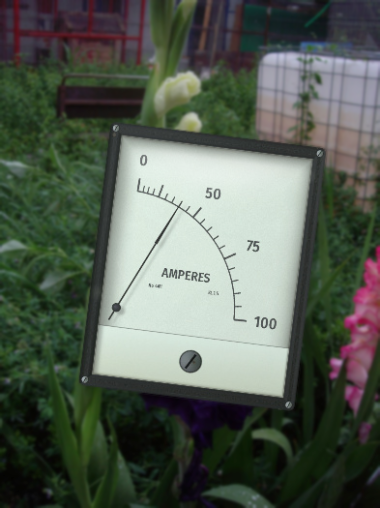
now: 40
